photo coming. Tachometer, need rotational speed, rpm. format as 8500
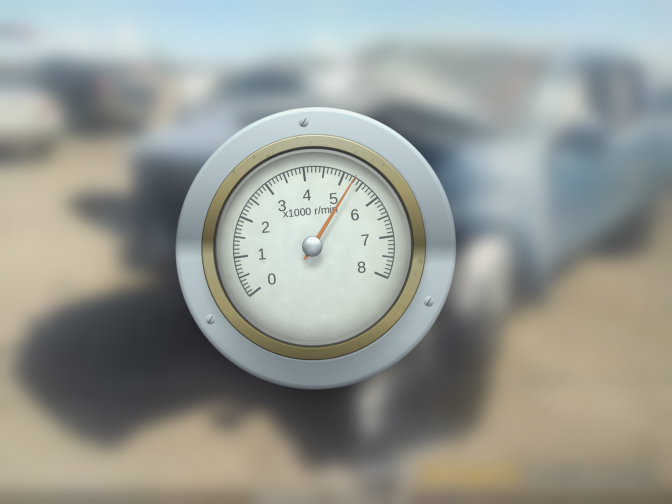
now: 5300
